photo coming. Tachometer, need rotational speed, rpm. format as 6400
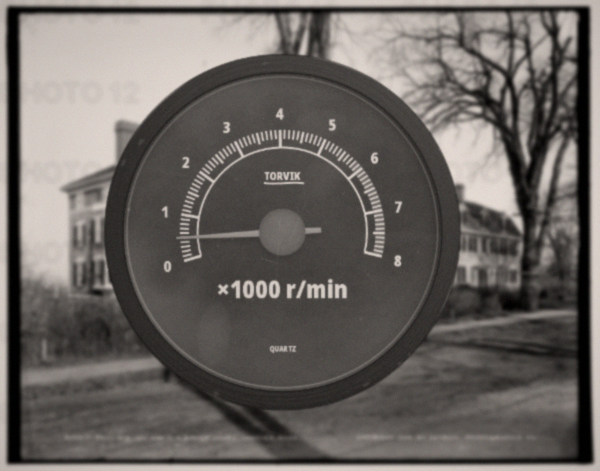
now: 500
